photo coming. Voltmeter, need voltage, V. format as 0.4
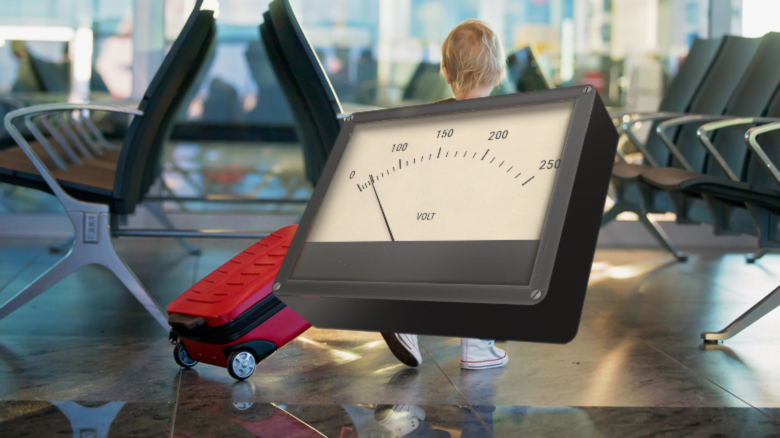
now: 50
